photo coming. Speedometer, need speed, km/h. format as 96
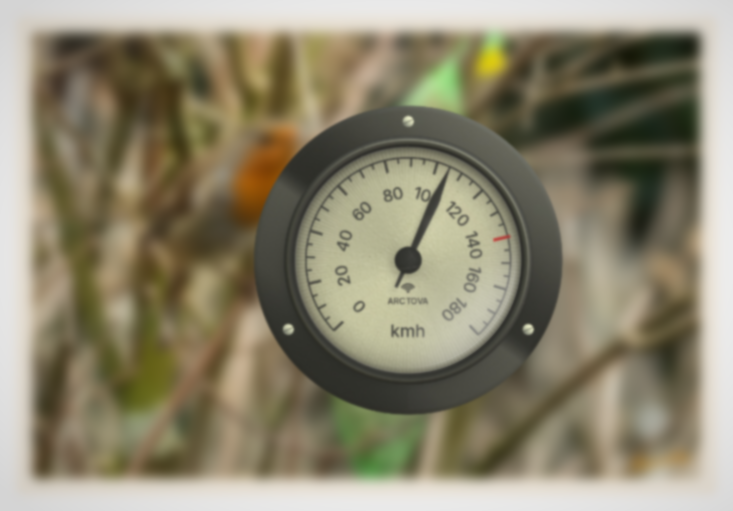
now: 105
